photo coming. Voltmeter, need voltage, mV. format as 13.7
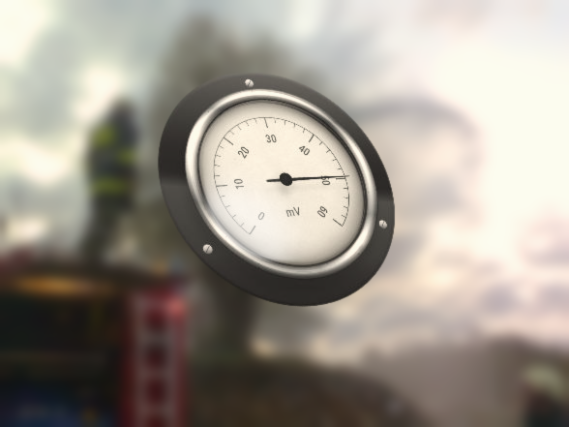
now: 50
